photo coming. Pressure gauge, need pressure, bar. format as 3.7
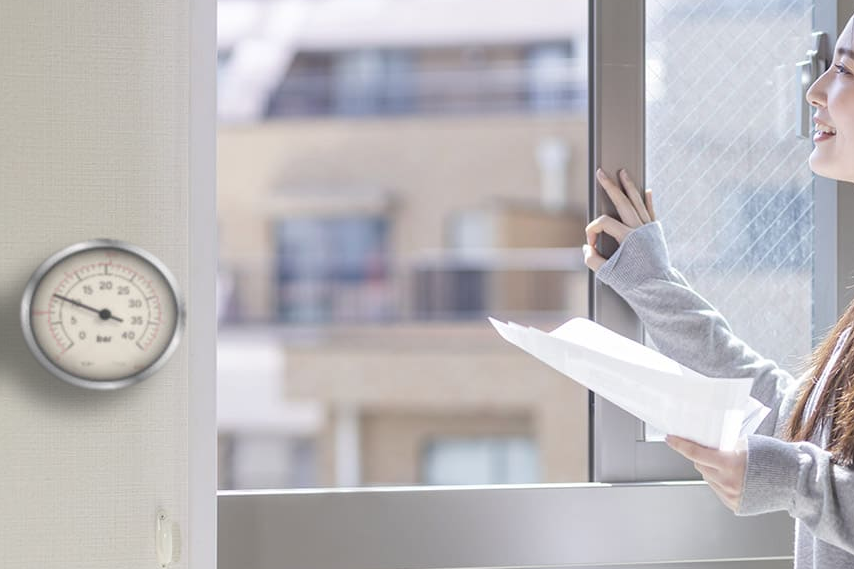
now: 10
